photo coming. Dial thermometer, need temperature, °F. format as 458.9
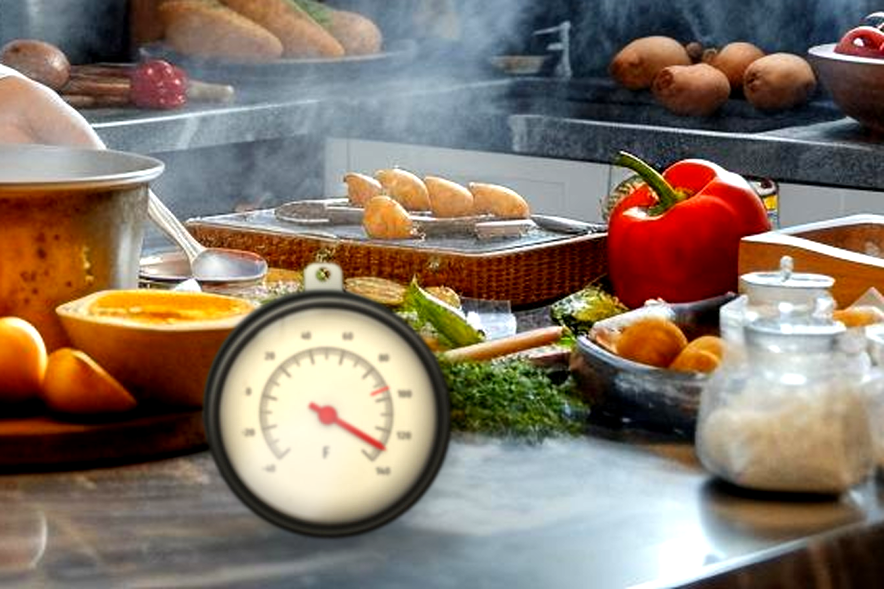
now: 130
